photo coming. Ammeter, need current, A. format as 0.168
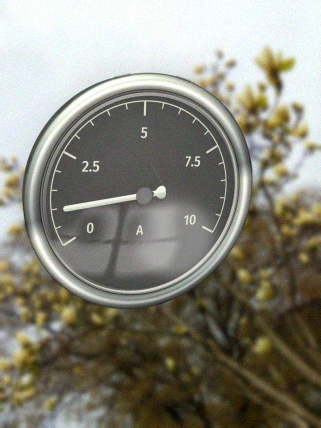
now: 1
